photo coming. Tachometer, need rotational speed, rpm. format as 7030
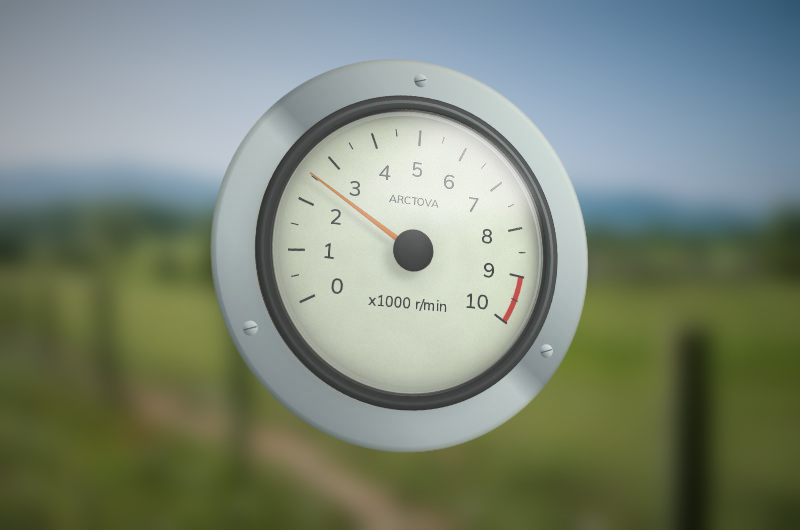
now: 2500
